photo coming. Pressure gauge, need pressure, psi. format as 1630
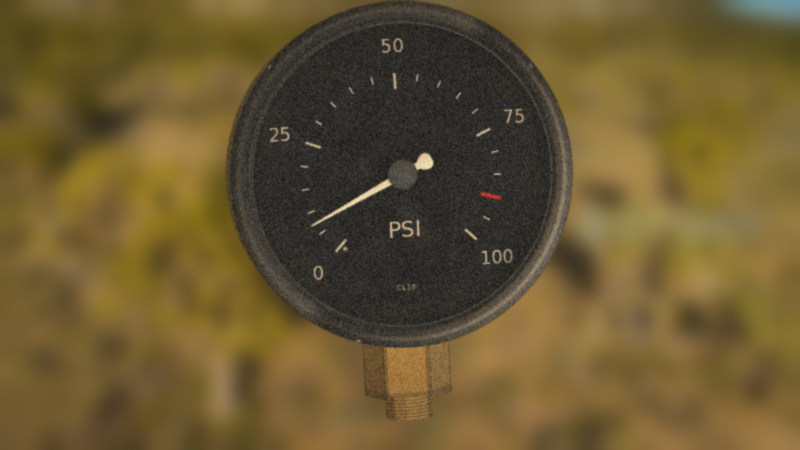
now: 7.5
